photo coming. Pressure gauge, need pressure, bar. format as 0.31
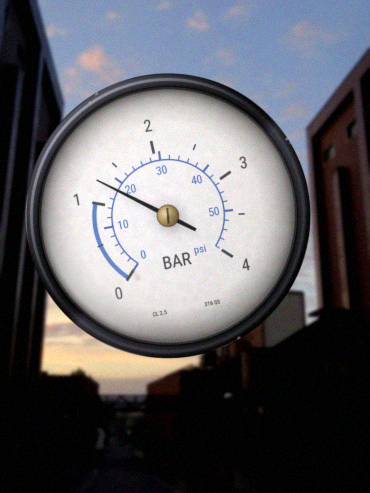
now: 1.25
